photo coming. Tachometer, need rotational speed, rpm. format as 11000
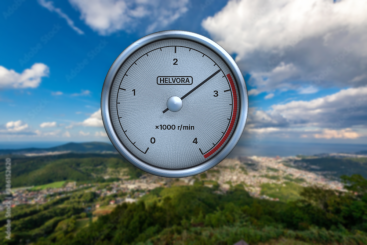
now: 2700
